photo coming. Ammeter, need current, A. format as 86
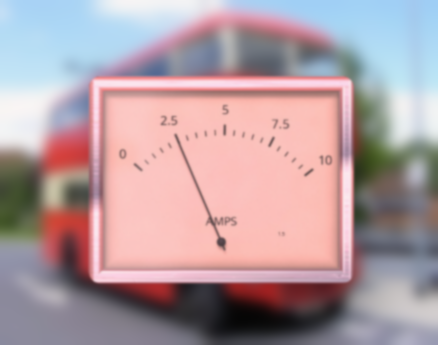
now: 2.5
